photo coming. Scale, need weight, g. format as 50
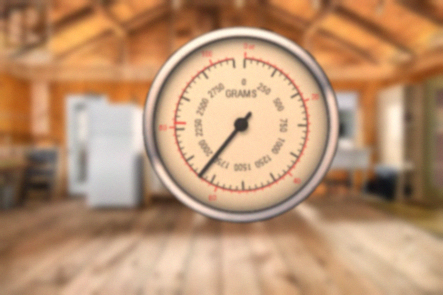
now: 1850
